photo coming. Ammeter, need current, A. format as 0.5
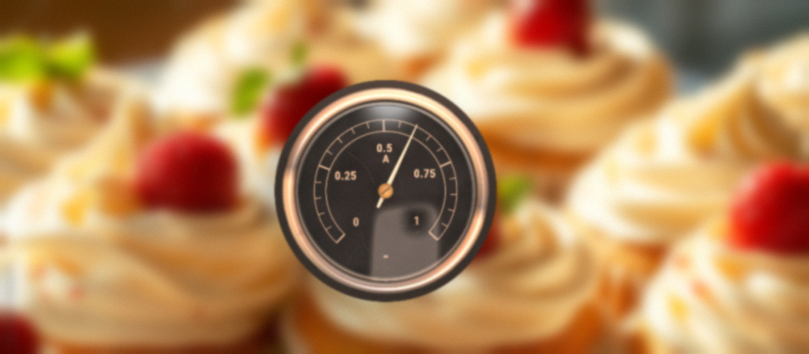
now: 0.6
